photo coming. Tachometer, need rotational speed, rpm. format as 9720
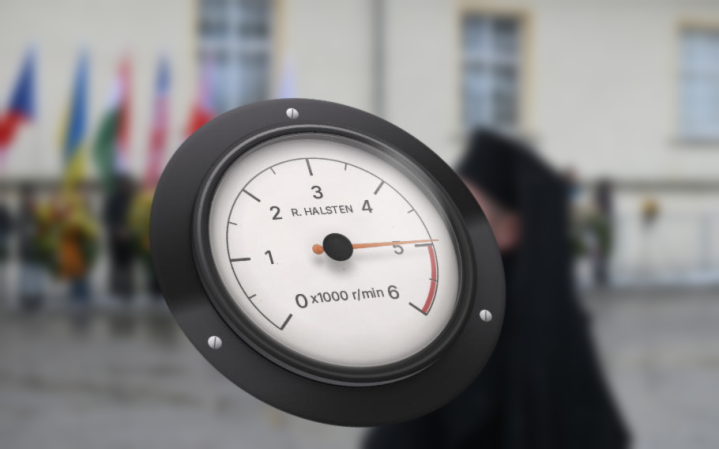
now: 5000
